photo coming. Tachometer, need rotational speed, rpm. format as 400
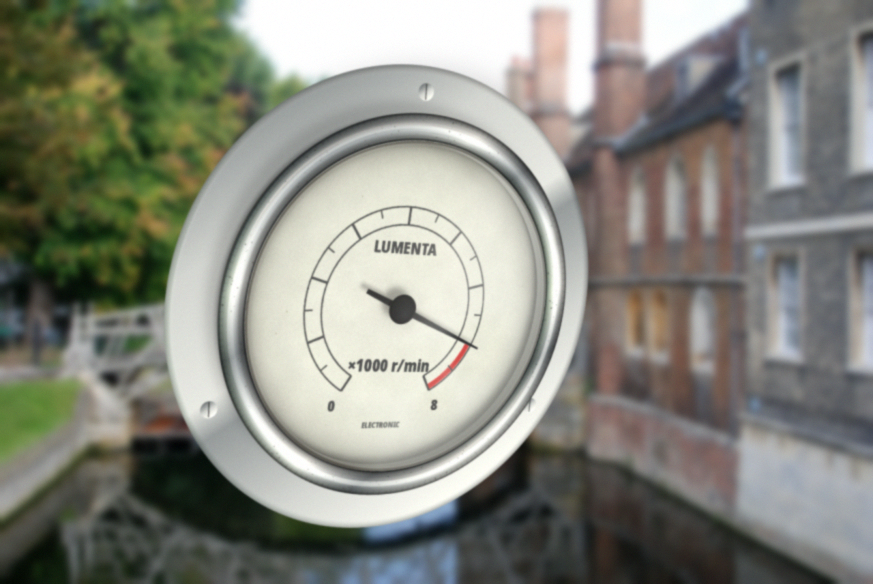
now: 7000
